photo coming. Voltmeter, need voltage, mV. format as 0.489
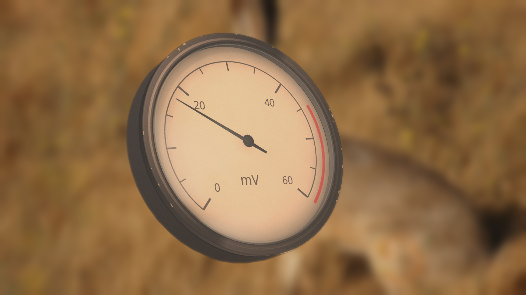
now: 17.5
